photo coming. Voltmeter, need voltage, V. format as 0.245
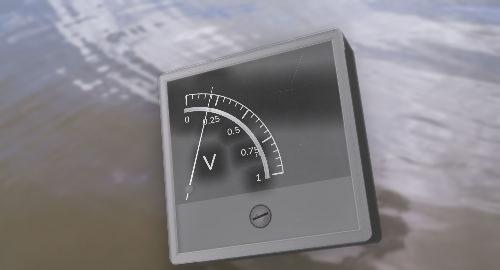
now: 0.2
